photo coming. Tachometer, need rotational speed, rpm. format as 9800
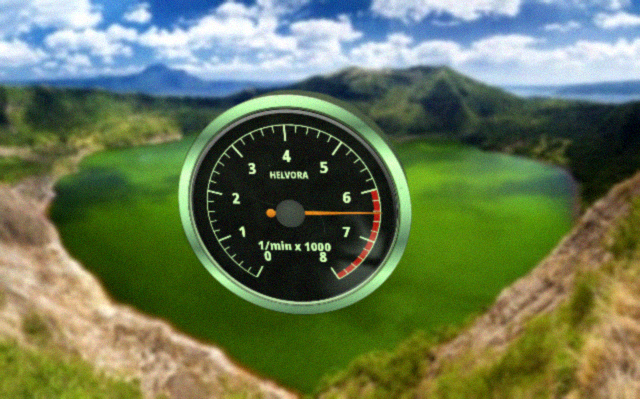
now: 6400
